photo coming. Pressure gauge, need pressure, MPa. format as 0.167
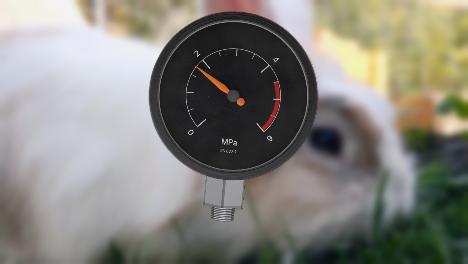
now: 1.75
